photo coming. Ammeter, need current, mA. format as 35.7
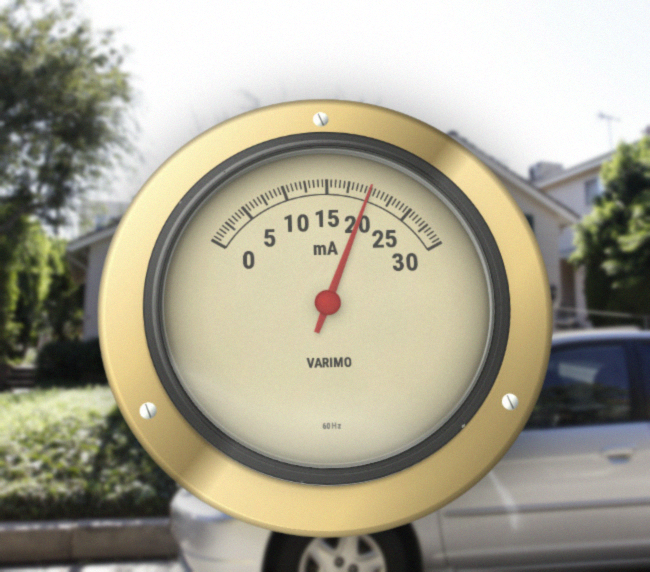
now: 20
